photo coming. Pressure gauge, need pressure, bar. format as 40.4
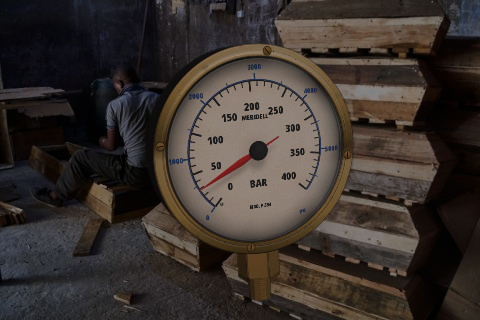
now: 30
